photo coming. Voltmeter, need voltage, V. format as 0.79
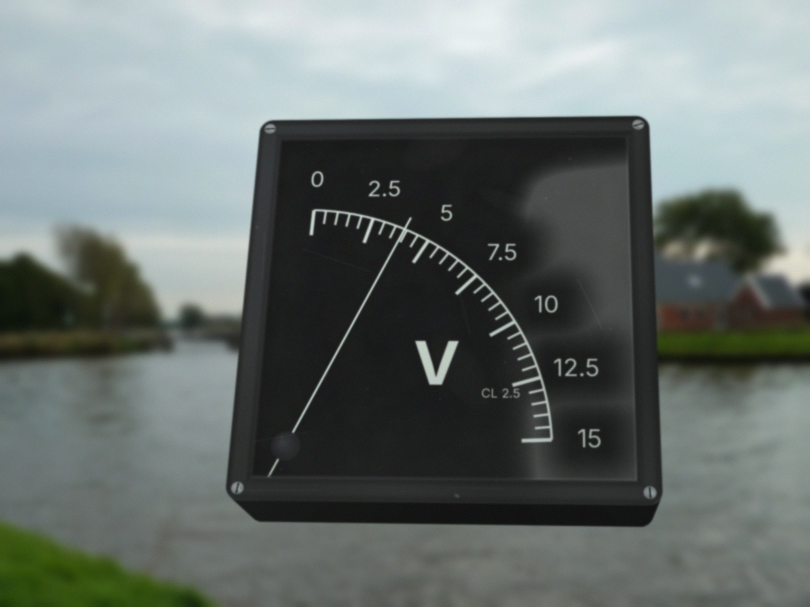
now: 4
